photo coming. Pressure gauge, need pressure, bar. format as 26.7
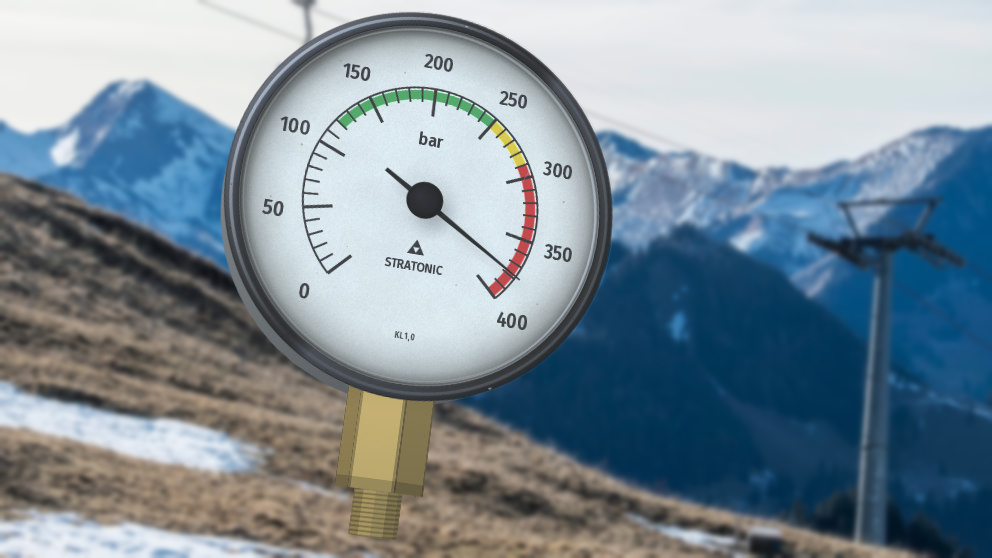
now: 380
